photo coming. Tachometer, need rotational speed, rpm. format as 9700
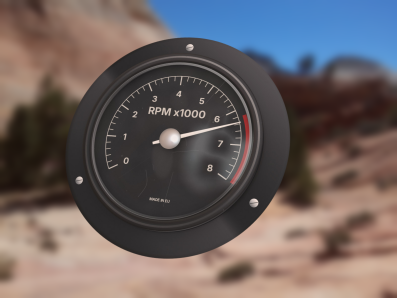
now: 6400
